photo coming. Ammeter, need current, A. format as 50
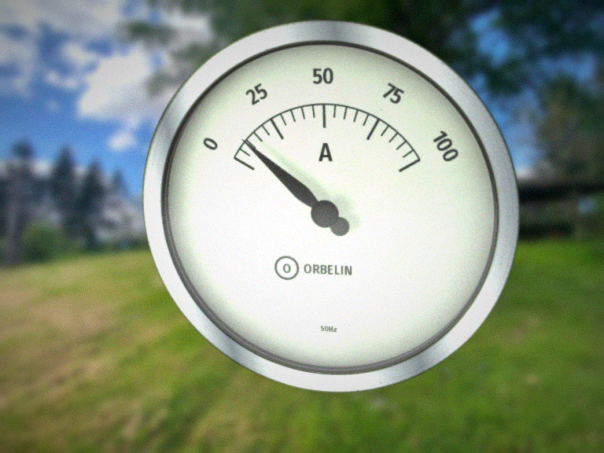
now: 10
